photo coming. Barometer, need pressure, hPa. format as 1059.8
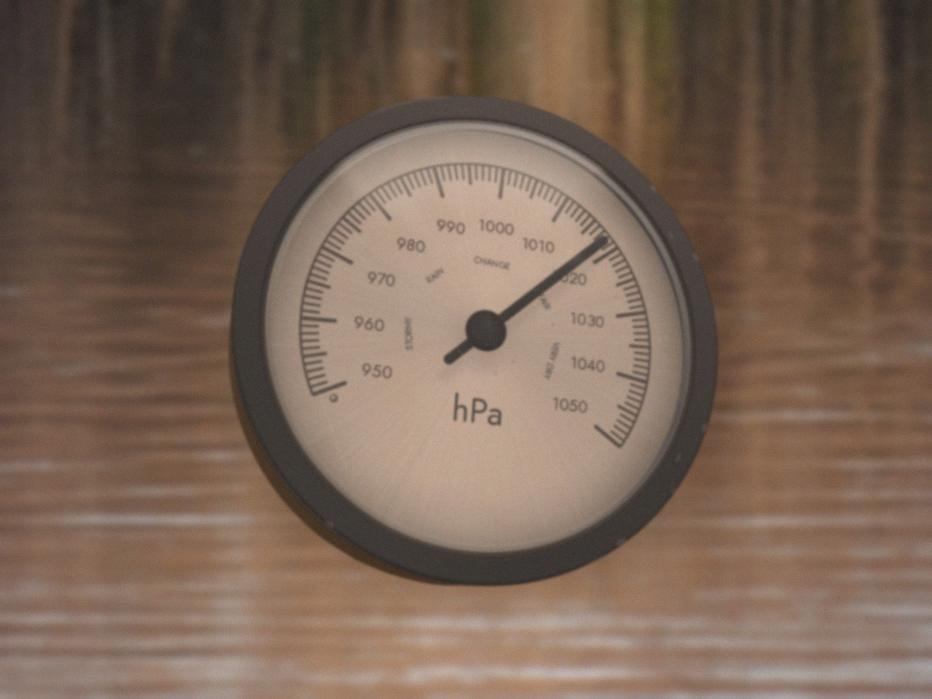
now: 1018
